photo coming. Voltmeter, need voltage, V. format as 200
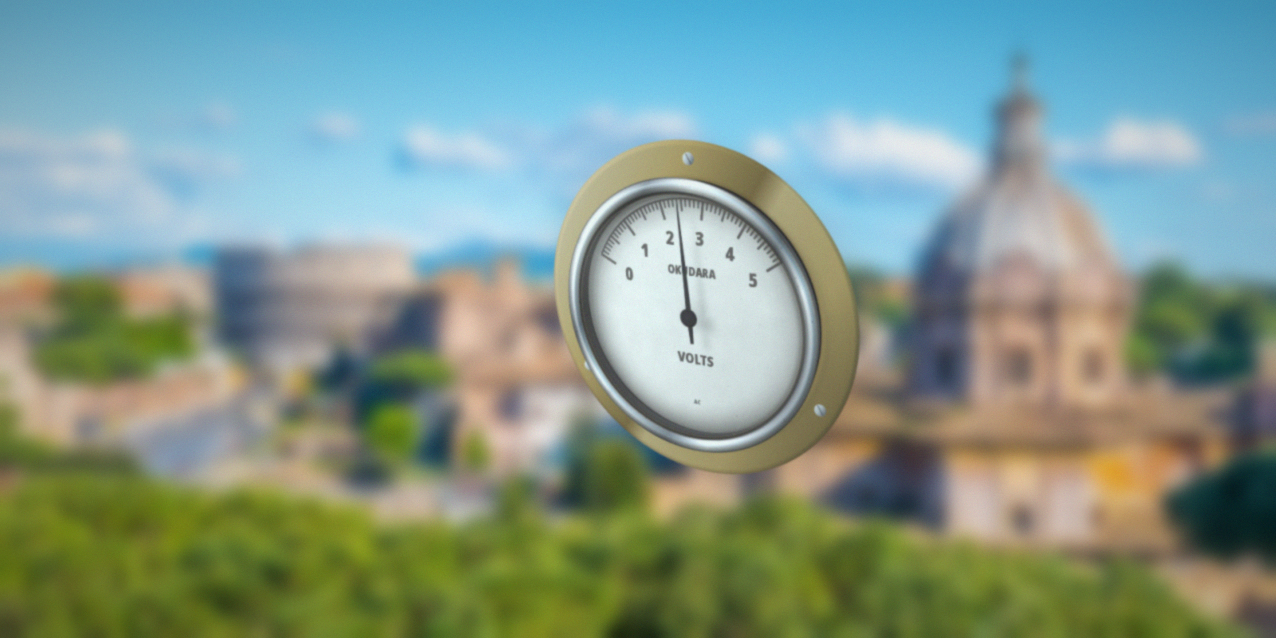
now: 2.5
